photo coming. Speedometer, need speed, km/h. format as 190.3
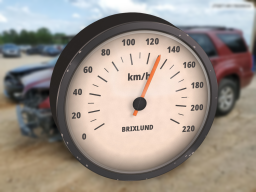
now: 130
